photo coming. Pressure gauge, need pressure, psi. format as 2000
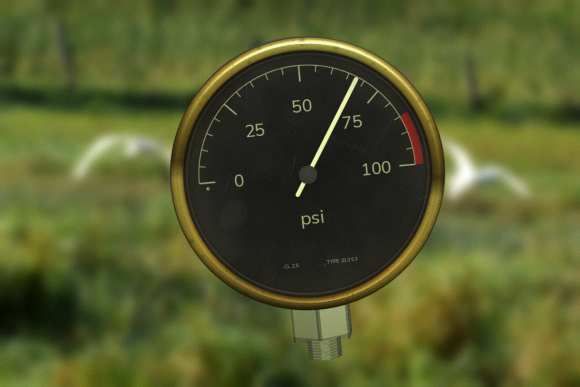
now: 67.5
